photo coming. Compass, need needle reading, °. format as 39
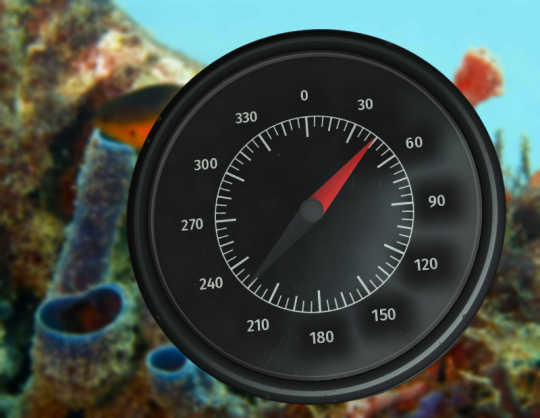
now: 45
